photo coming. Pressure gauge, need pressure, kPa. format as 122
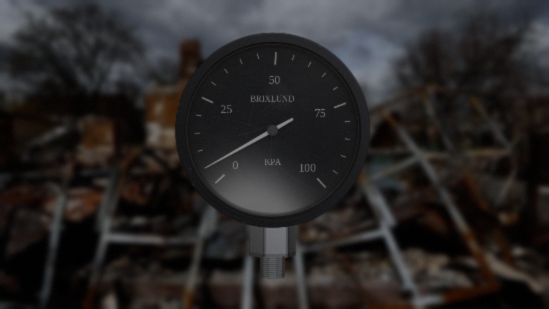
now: 5
